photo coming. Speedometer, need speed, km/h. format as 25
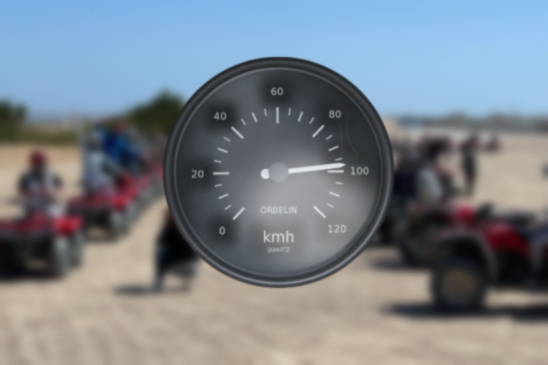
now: 97.5
